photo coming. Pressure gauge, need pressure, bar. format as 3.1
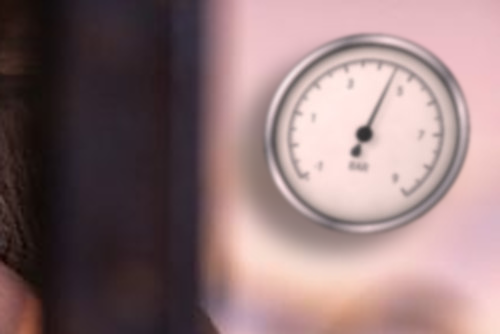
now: 4.5
